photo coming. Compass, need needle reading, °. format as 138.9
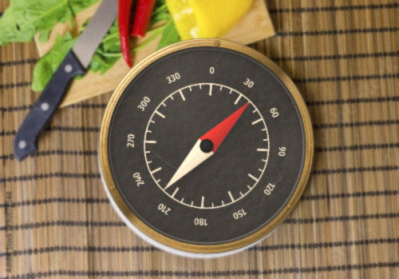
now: 40
